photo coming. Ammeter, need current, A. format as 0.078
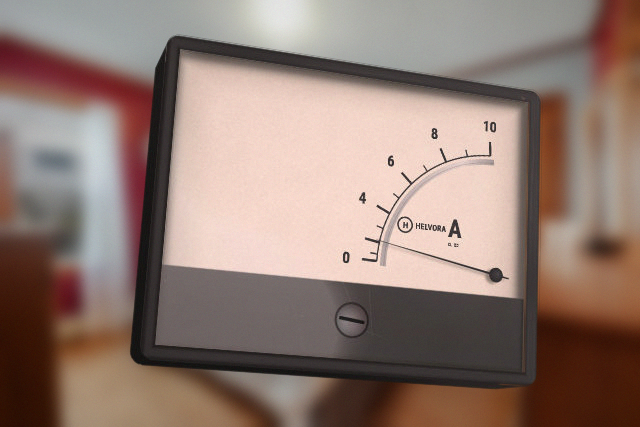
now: 2
